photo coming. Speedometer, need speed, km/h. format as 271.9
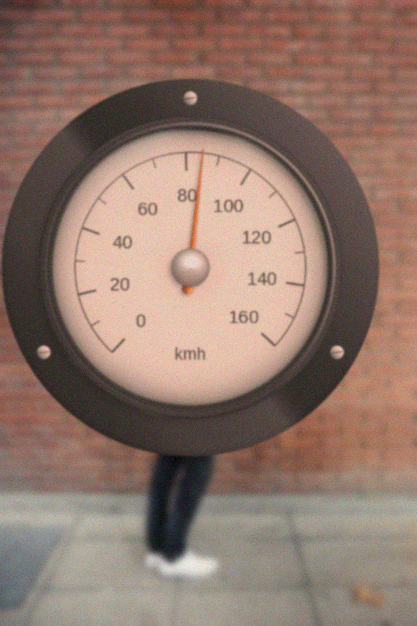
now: 85
